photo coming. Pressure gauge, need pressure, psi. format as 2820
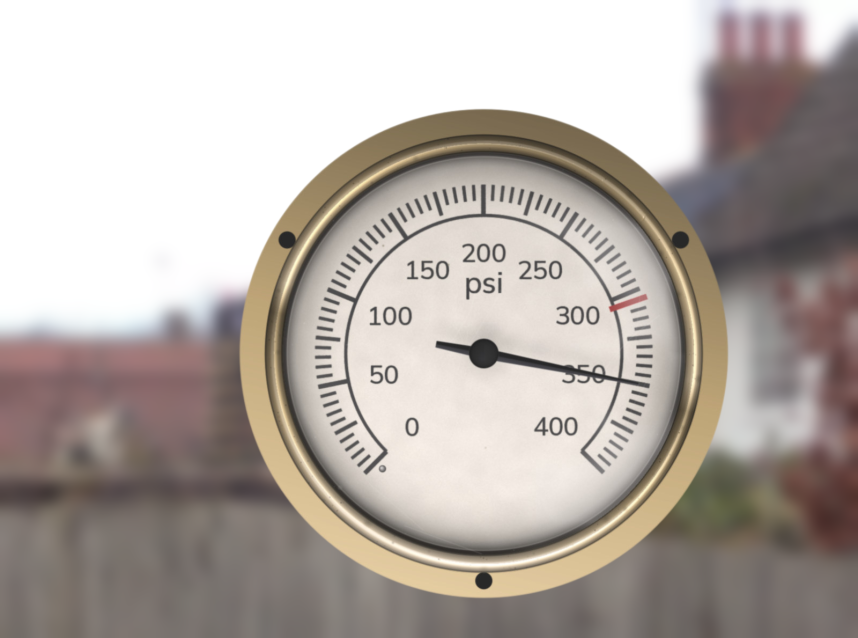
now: 350
